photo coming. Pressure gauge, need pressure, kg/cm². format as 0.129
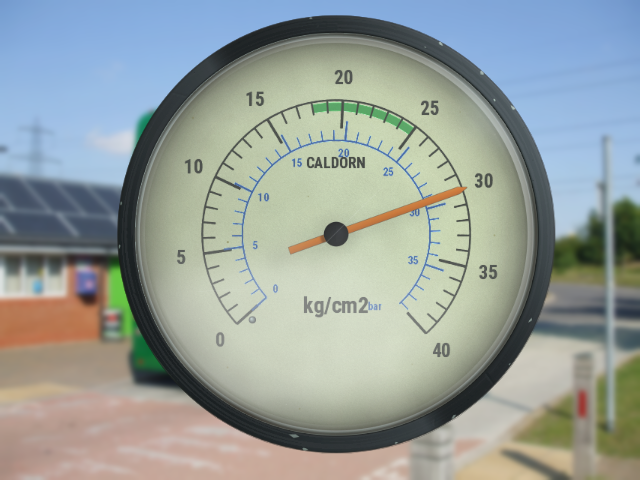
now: 30
